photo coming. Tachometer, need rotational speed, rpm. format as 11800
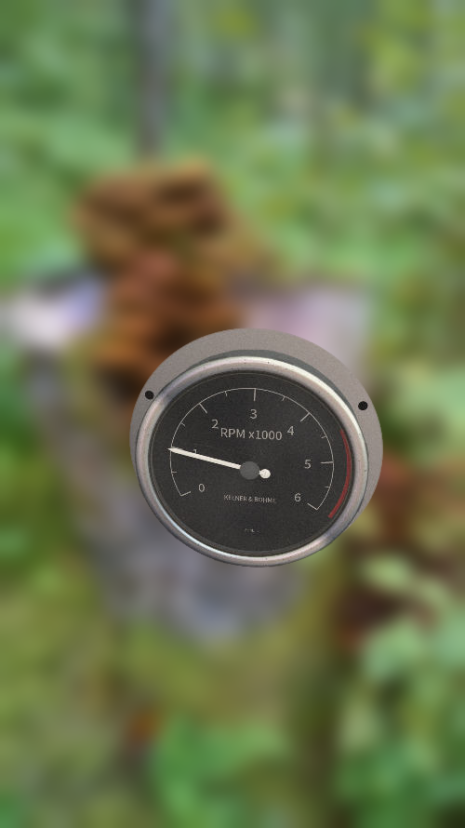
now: 1000
